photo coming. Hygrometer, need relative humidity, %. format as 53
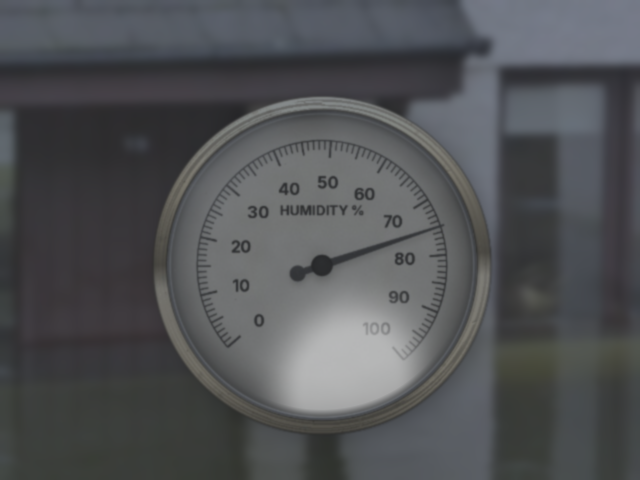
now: 75
